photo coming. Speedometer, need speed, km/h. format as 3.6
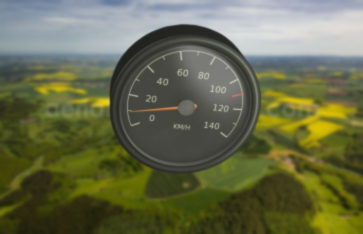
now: 10
